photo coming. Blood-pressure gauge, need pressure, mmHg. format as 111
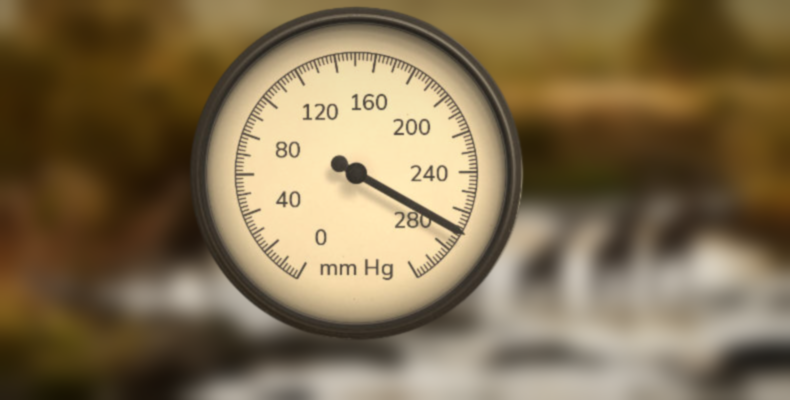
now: 270
